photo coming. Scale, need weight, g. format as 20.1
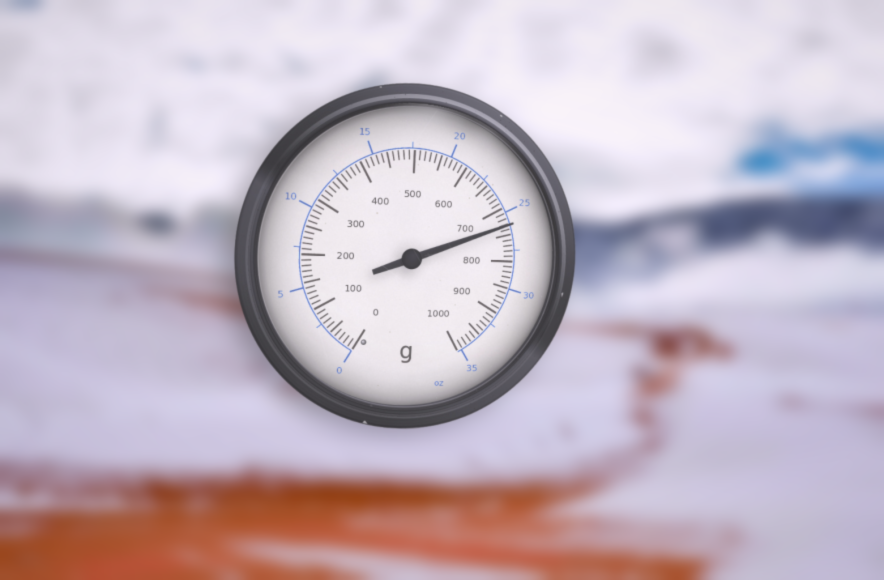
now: 730
